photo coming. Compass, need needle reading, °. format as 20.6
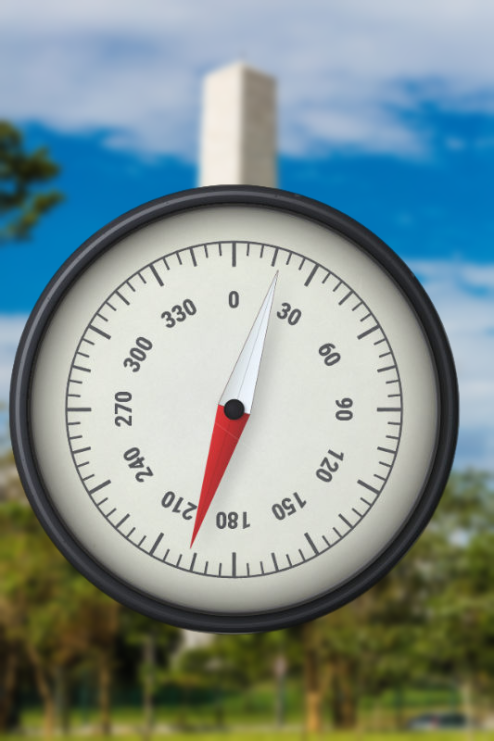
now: 197.5
